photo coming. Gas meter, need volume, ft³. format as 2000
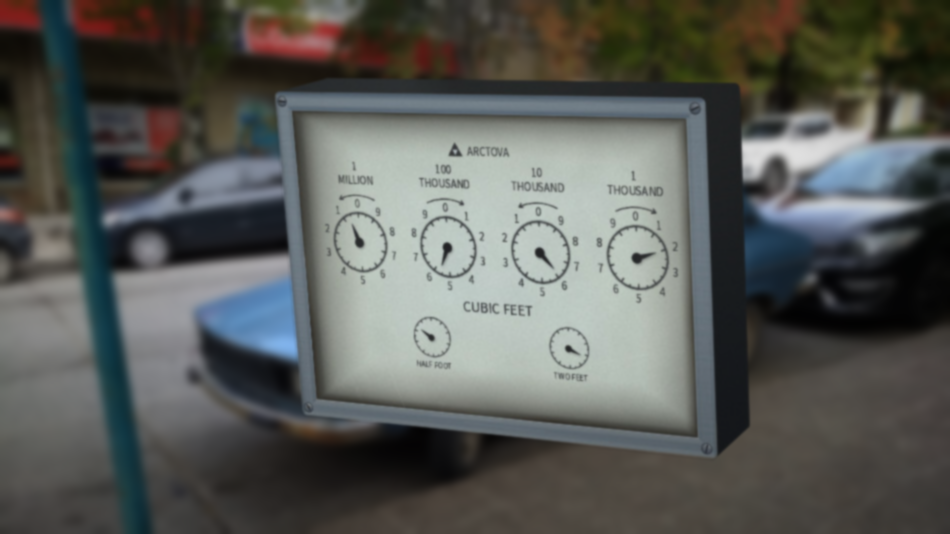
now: 56200
